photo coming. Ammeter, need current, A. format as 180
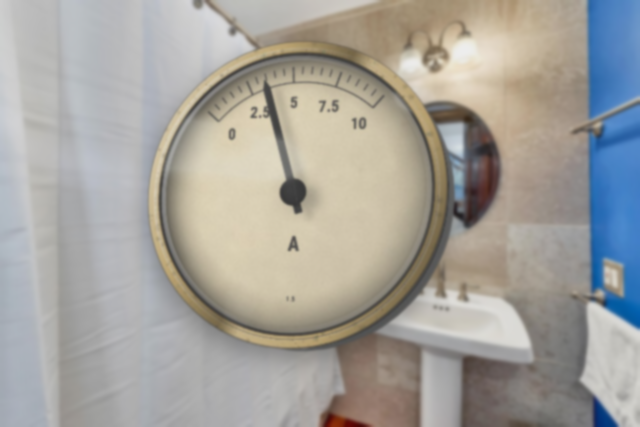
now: 3.5
